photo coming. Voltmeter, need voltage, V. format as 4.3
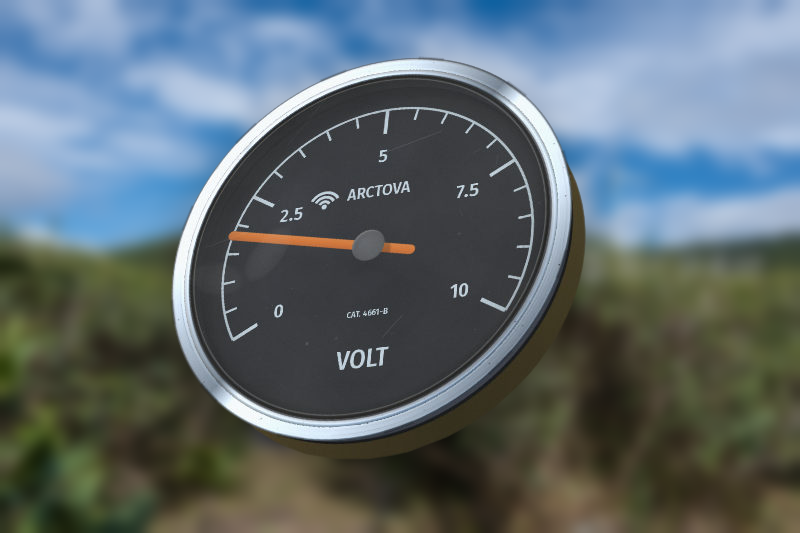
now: 1.75
